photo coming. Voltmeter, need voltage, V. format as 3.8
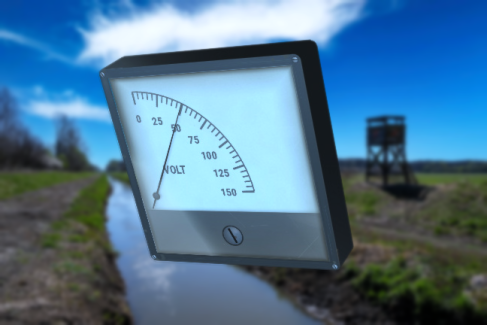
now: 50
